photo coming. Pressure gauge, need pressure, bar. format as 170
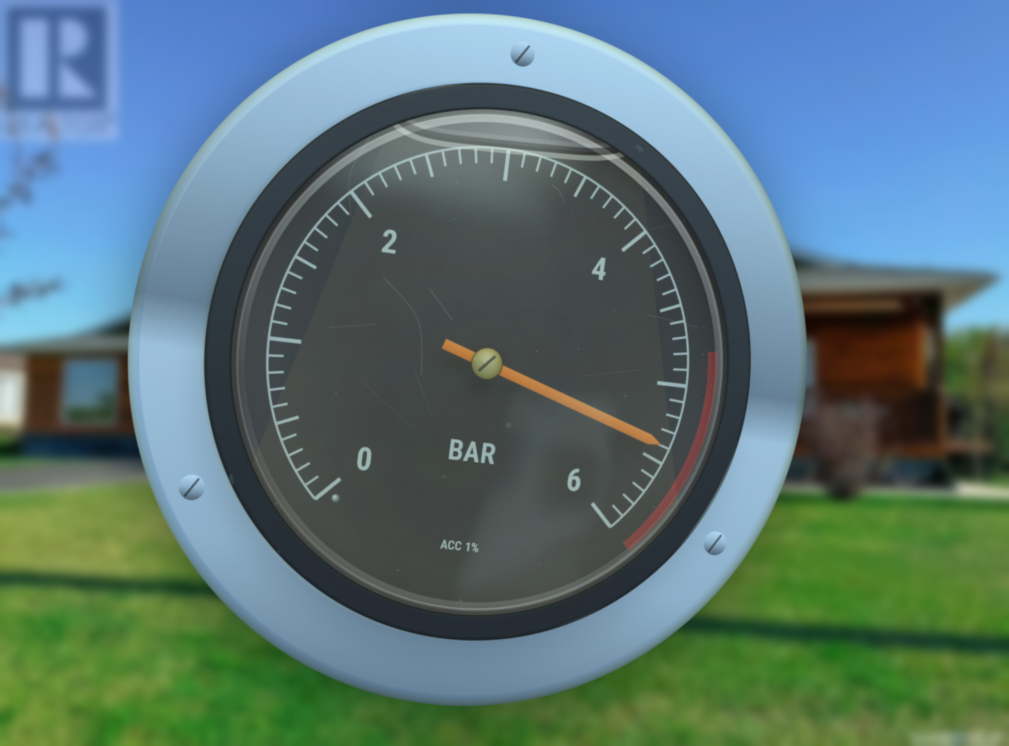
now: 5.4
